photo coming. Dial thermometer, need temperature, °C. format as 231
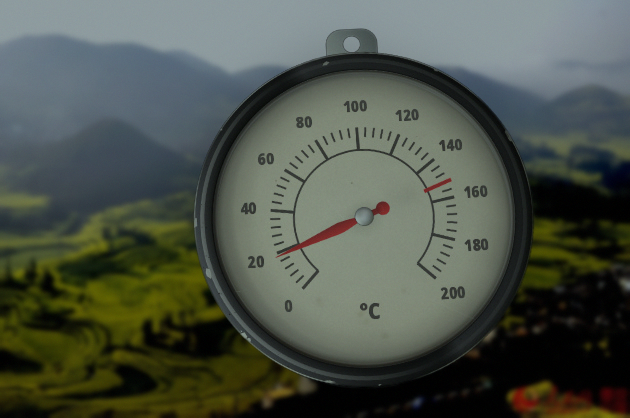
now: 18
